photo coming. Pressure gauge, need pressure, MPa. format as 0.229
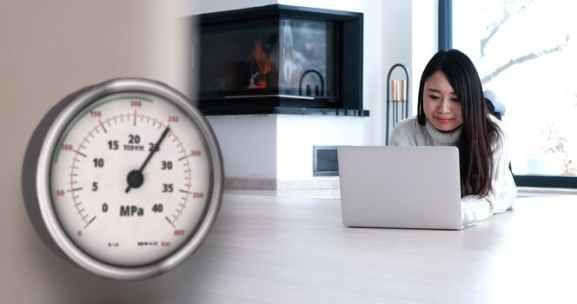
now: 25
